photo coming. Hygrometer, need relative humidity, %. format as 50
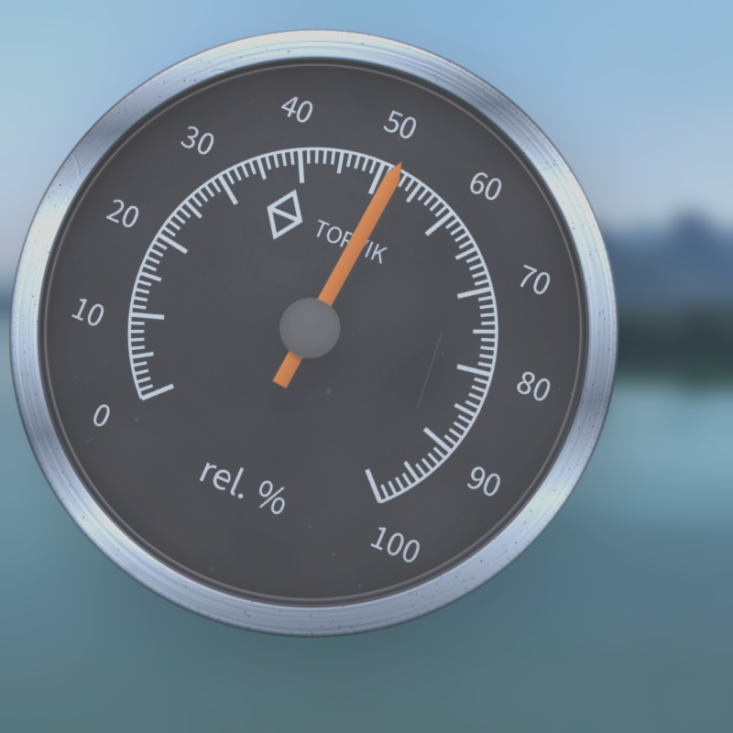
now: 52
